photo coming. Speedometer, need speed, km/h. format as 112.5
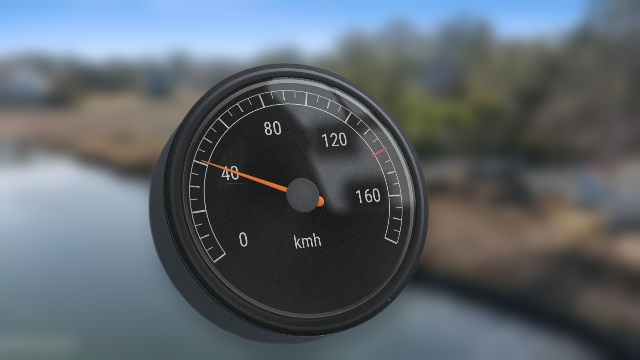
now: 40
